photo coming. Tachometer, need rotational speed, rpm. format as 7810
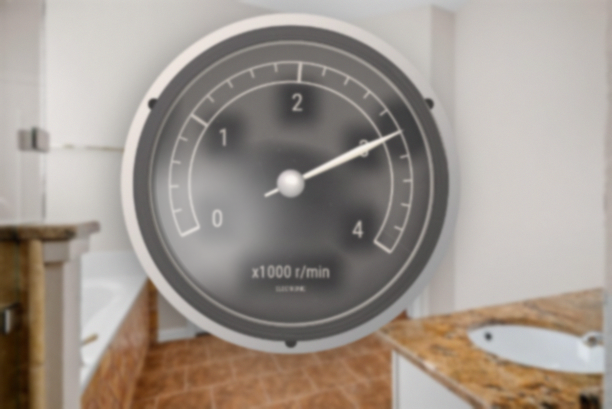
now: 3000
